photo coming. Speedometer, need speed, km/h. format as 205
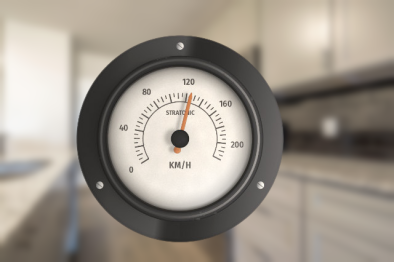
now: 125
